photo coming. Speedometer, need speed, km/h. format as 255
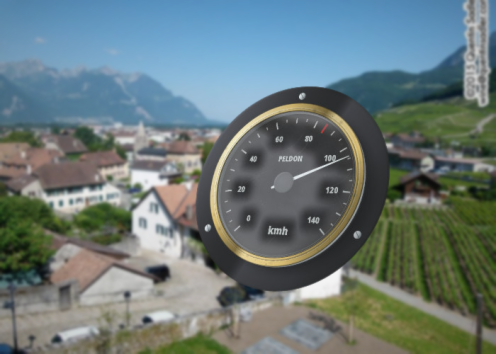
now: 105
